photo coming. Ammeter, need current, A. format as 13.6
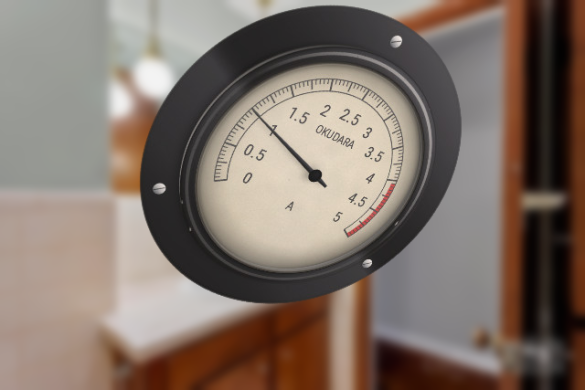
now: 1
